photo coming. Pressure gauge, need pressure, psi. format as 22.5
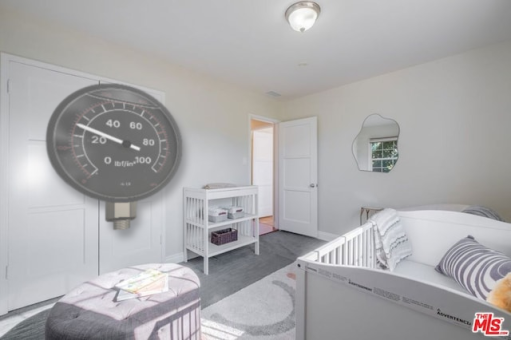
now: 25
